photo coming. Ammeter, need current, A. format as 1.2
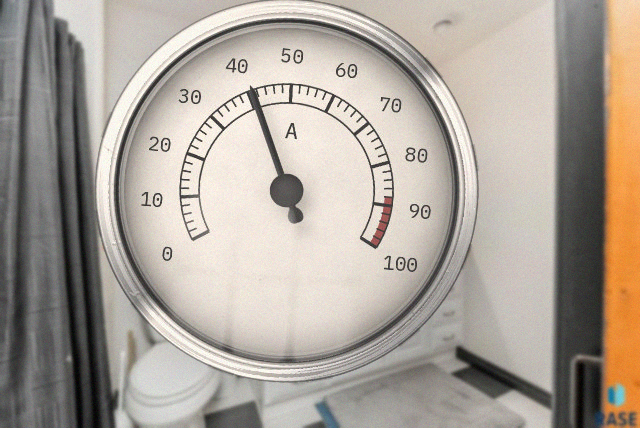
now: 41
